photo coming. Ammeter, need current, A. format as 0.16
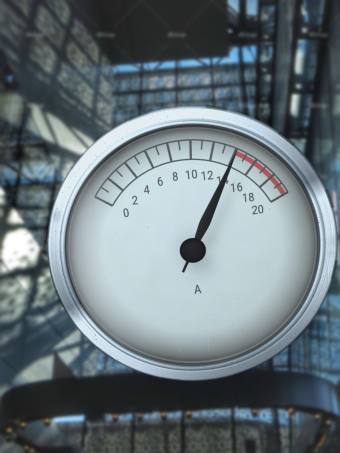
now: 14
